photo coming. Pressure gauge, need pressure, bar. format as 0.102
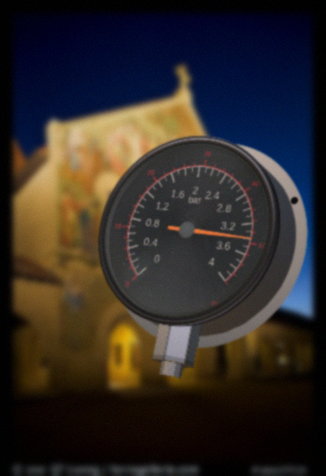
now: 3.4
